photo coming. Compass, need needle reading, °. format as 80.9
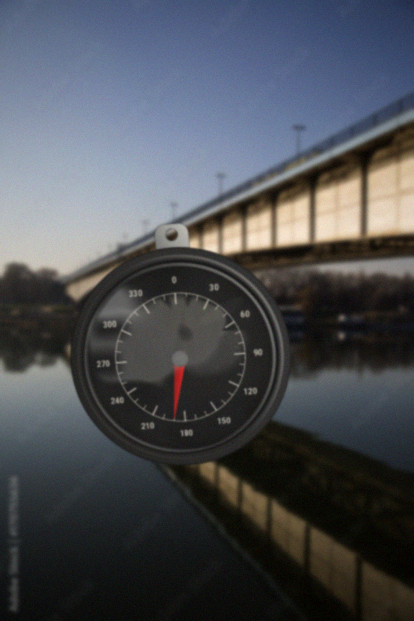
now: 190
